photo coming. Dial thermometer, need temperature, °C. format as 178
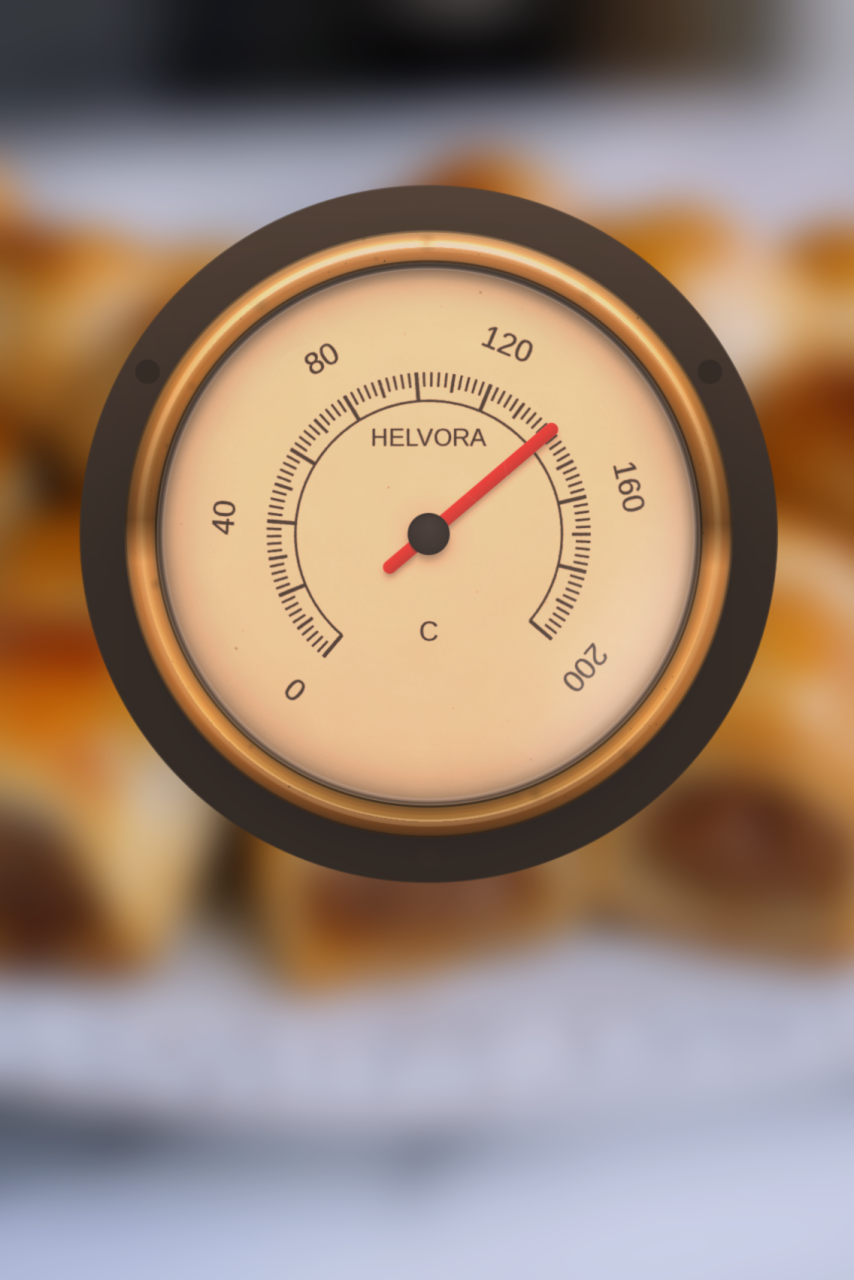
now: 140
